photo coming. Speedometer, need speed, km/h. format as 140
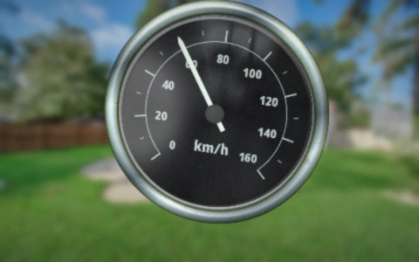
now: 60
